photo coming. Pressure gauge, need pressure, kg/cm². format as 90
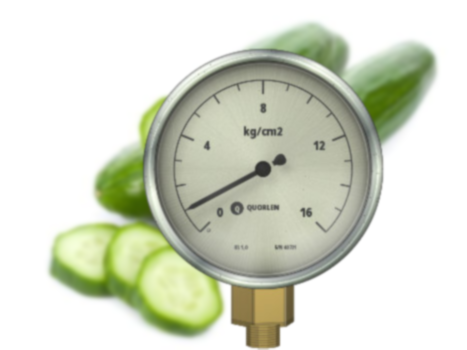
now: 1
